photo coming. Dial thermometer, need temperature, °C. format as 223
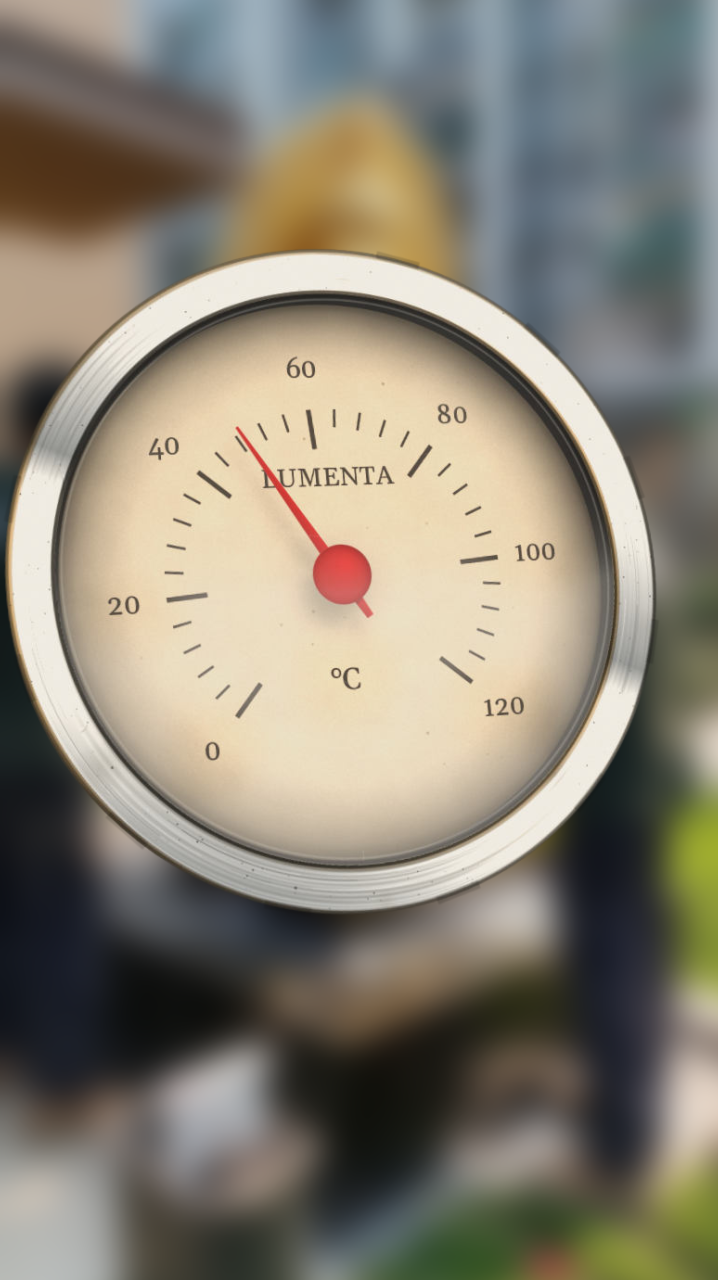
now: 48
